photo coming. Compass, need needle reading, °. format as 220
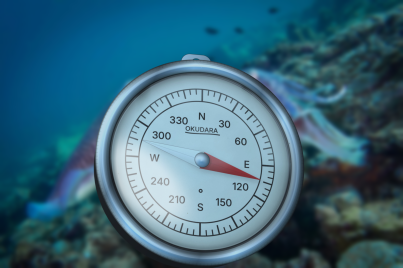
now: 105
